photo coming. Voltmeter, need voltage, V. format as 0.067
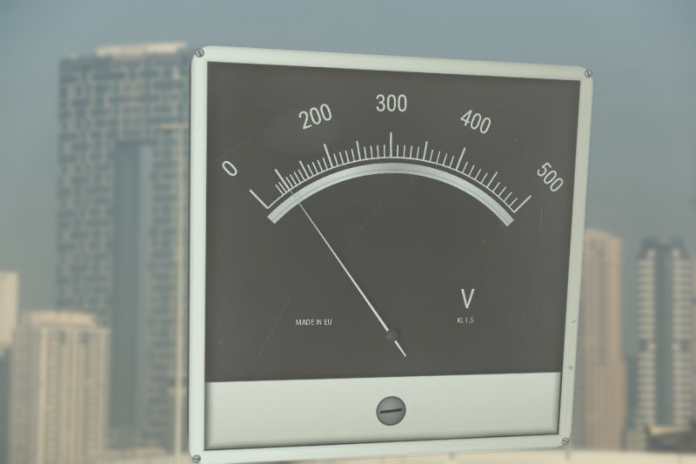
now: 100
